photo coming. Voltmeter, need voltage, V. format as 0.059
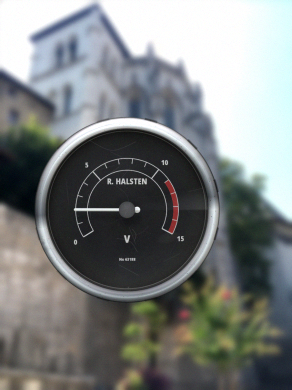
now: 2
